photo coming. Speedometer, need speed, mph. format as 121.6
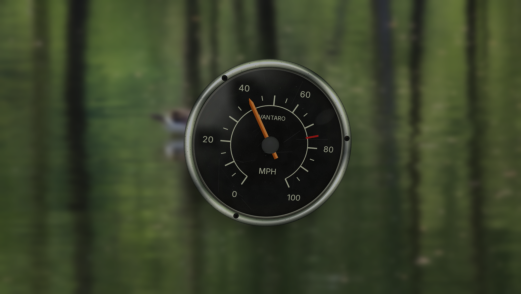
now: 40
